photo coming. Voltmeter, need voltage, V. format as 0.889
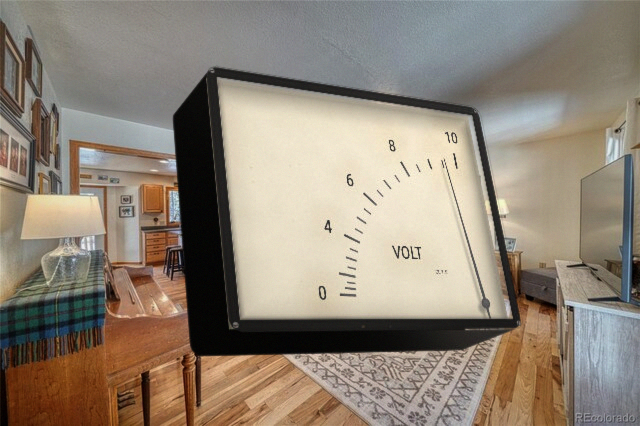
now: 9.5
